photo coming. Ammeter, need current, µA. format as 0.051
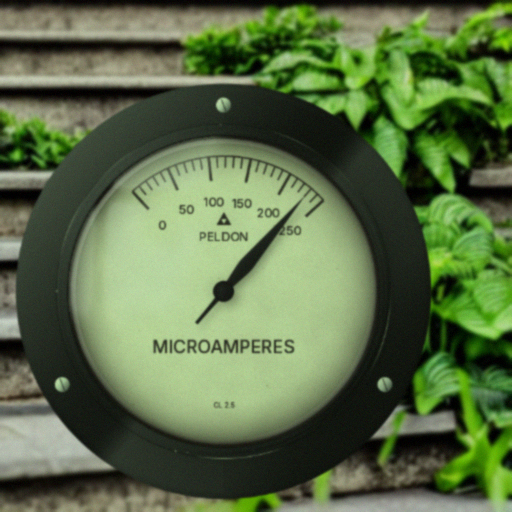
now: 230
